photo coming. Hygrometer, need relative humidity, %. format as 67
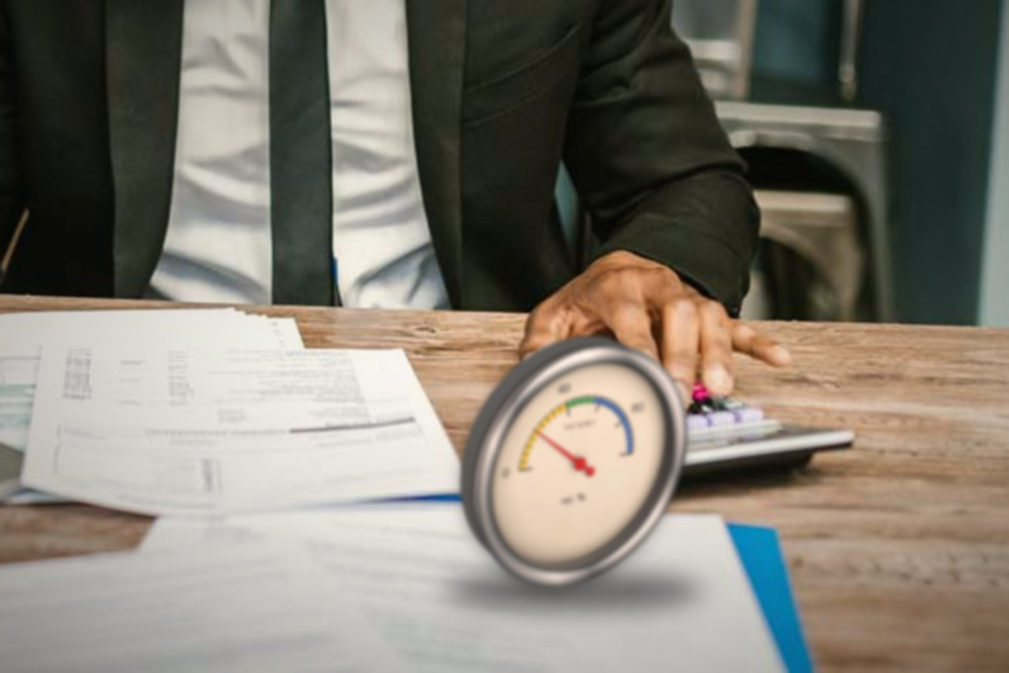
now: 20
